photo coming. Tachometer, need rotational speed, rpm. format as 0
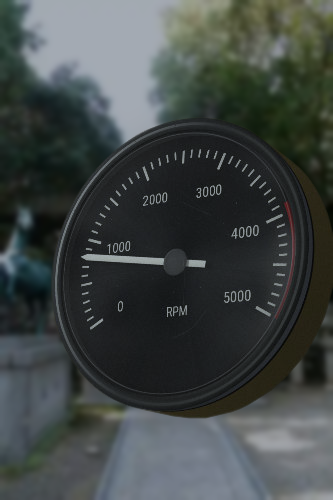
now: 800
